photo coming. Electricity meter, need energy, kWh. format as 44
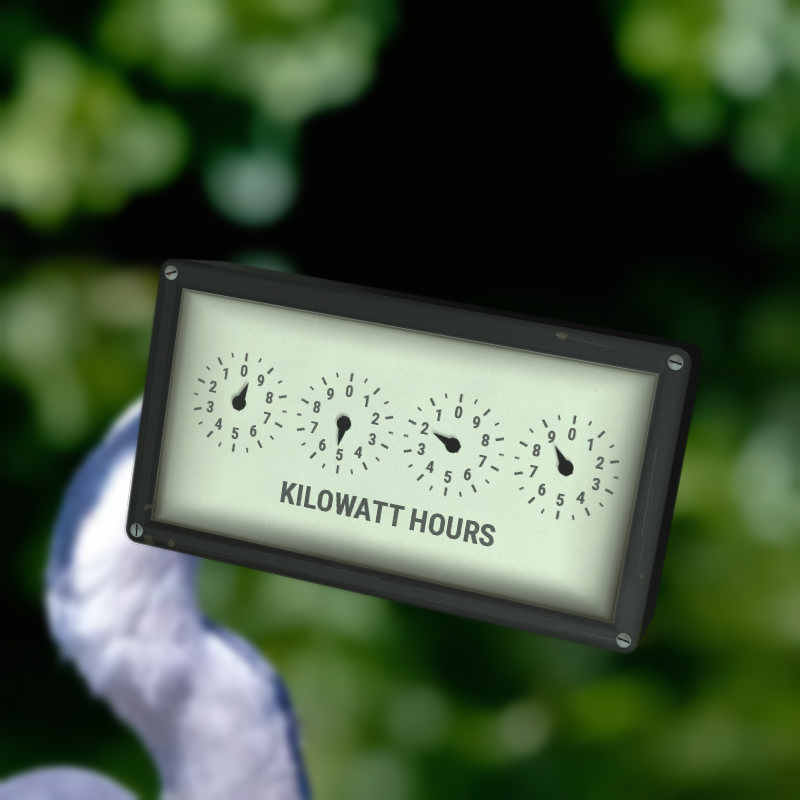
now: 9519
